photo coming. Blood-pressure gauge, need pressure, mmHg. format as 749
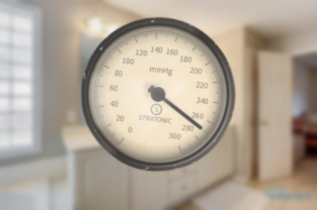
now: 270
